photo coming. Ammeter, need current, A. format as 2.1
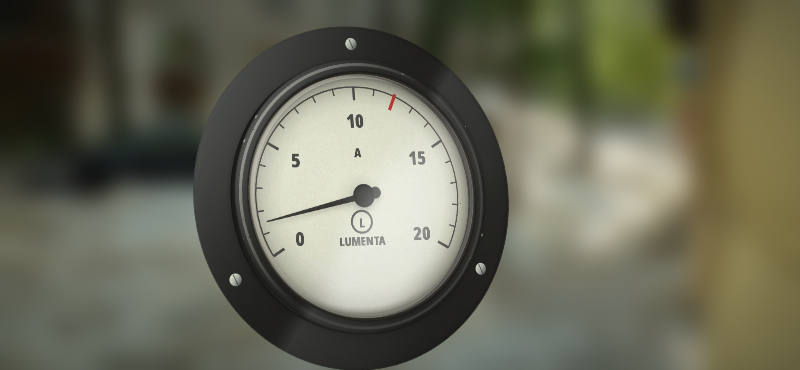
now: 1.5
